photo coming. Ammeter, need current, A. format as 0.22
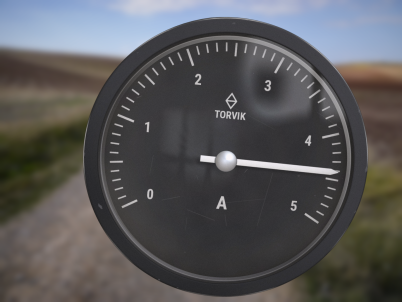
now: 4.4
